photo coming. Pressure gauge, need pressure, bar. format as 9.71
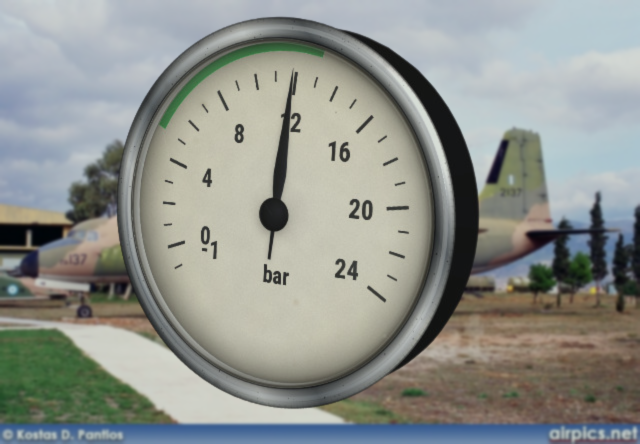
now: 12
